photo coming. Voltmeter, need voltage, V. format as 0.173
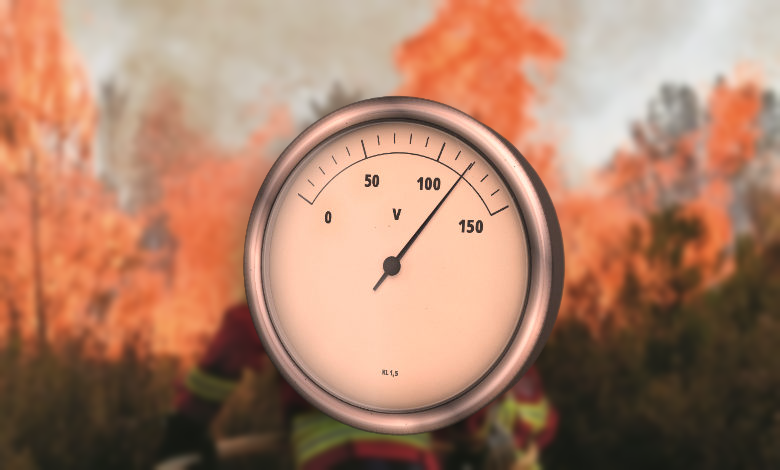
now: 120
